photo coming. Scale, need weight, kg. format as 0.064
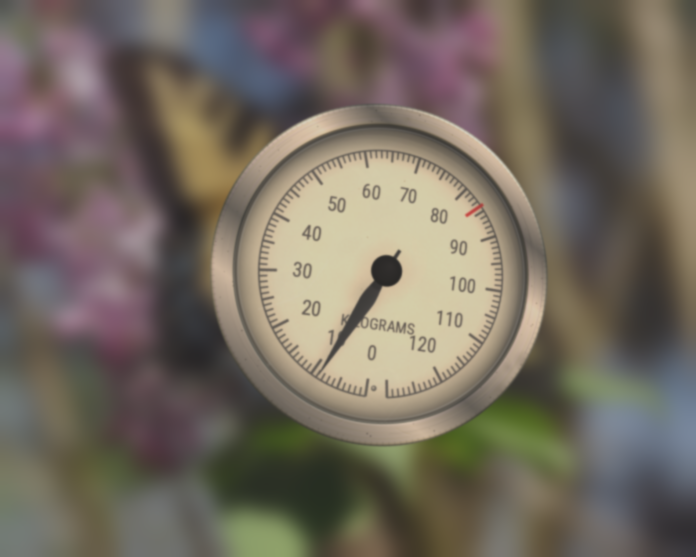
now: 9
